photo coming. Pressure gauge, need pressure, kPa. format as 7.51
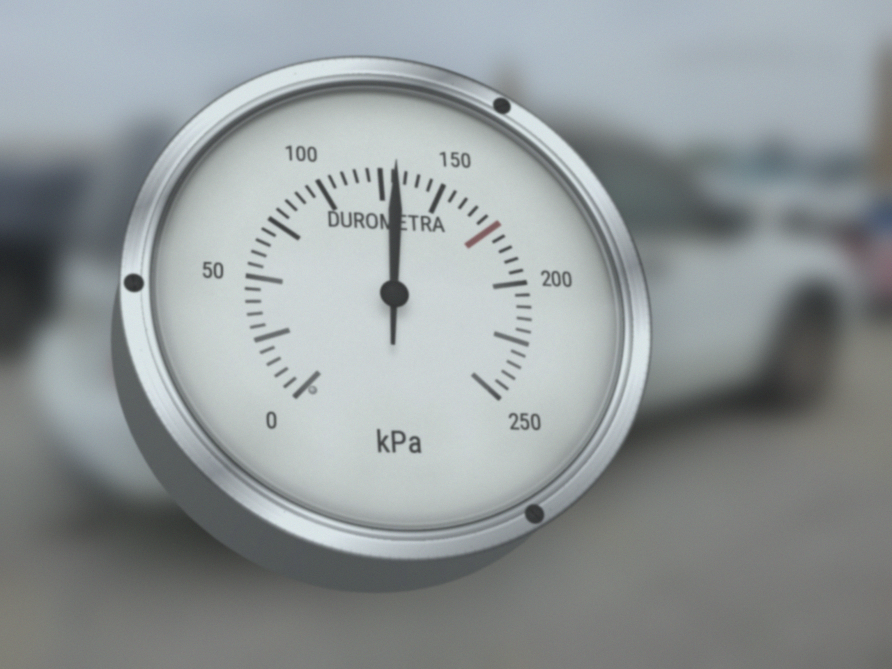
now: 130
